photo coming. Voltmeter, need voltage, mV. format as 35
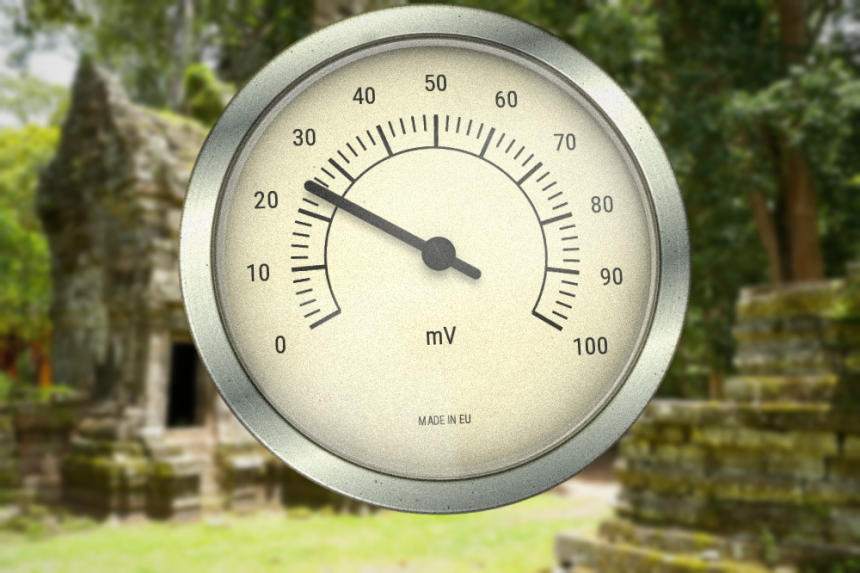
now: 24
